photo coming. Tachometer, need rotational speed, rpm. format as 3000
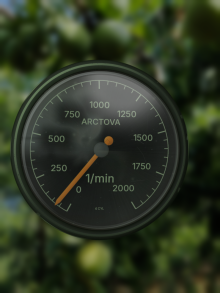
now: 75
